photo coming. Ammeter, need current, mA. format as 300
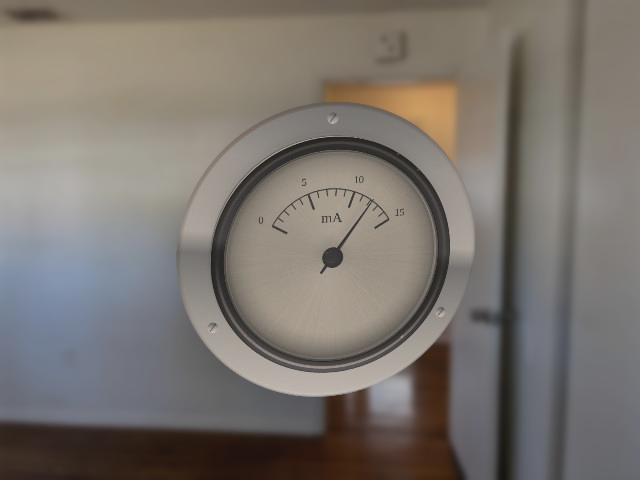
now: 12
